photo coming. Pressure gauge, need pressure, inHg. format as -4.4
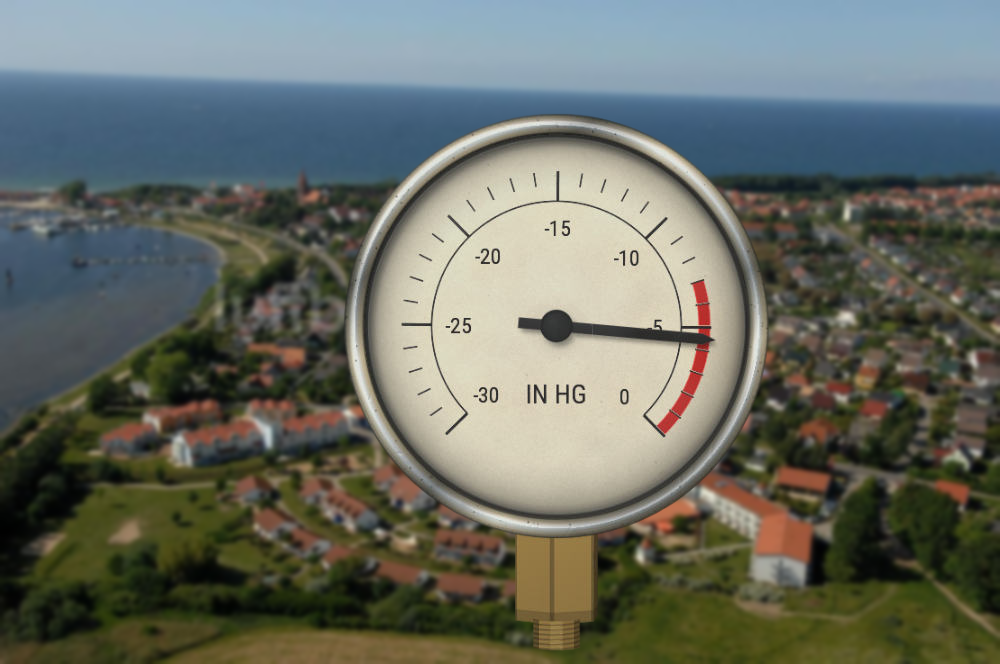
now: -4.5
